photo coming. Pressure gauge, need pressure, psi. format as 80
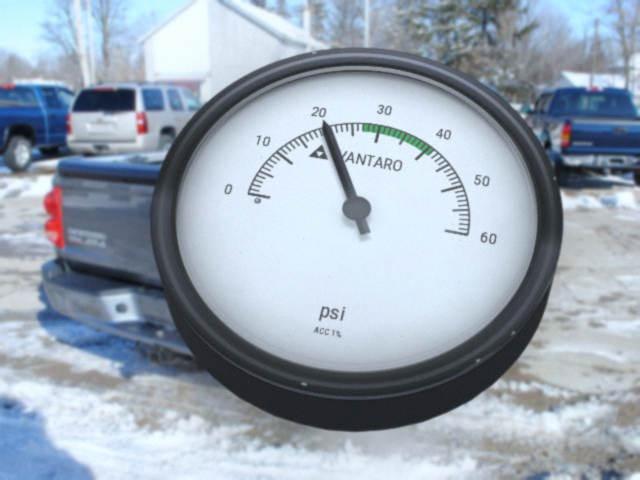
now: 20
